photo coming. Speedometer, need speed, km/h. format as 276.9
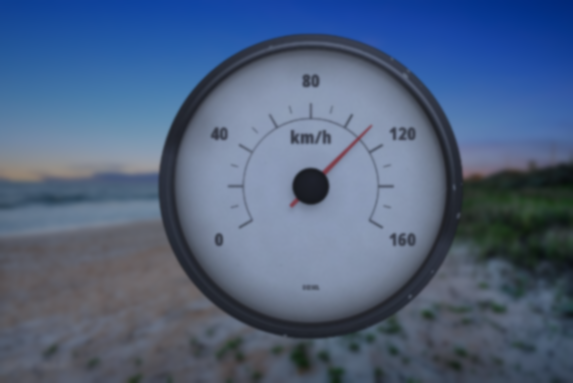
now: 110
